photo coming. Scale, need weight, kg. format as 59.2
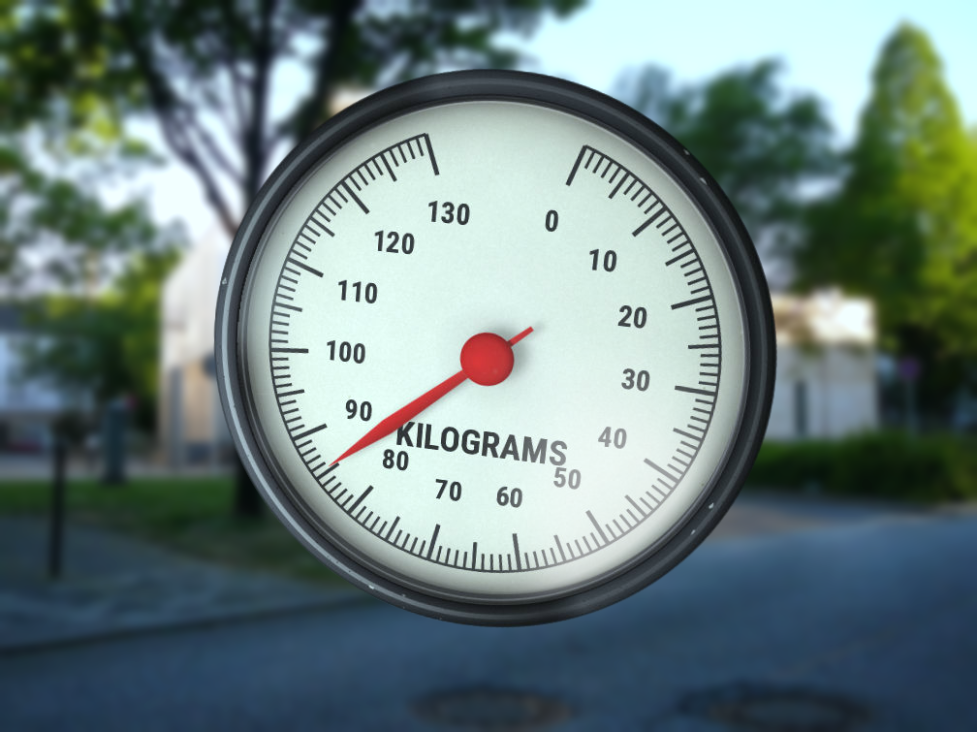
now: 85.5
